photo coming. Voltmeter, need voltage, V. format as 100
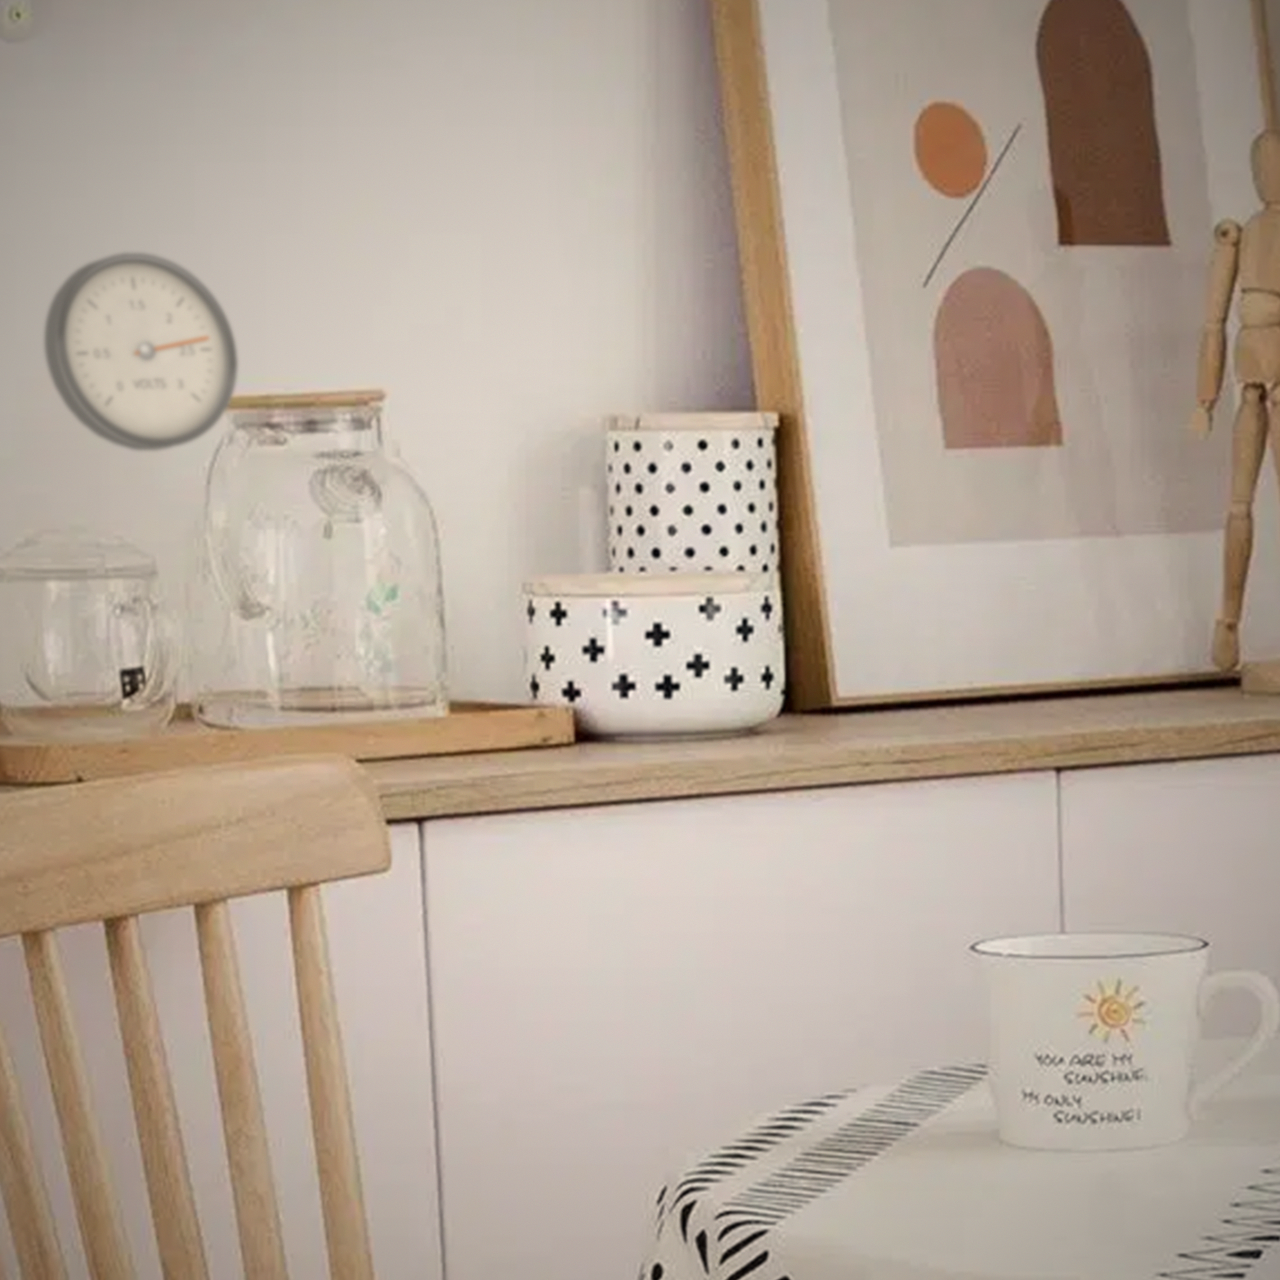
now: 2.4
